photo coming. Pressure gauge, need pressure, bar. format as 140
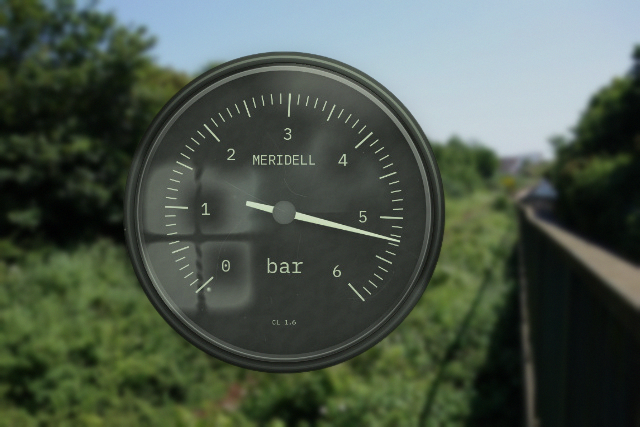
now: 5.25
